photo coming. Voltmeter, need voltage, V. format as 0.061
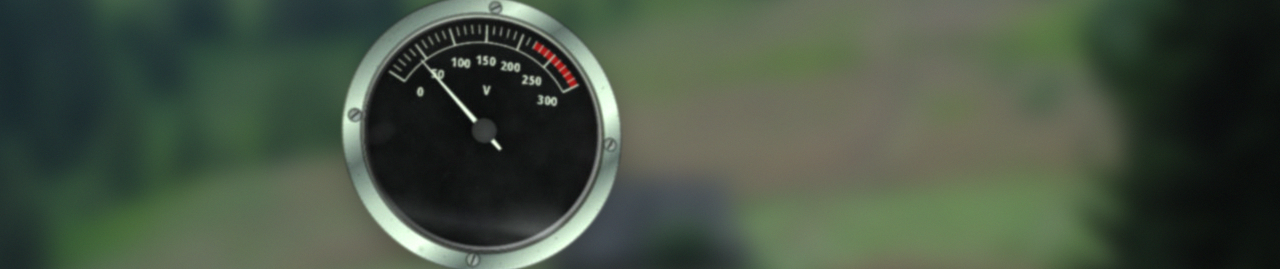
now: 40
